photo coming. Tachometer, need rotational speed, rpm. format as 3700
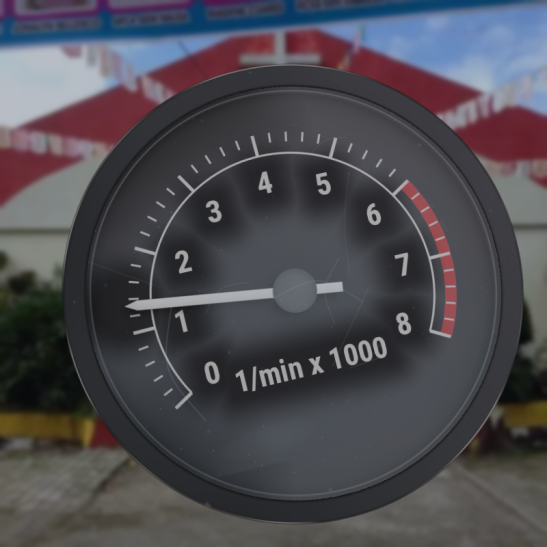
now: 1300
